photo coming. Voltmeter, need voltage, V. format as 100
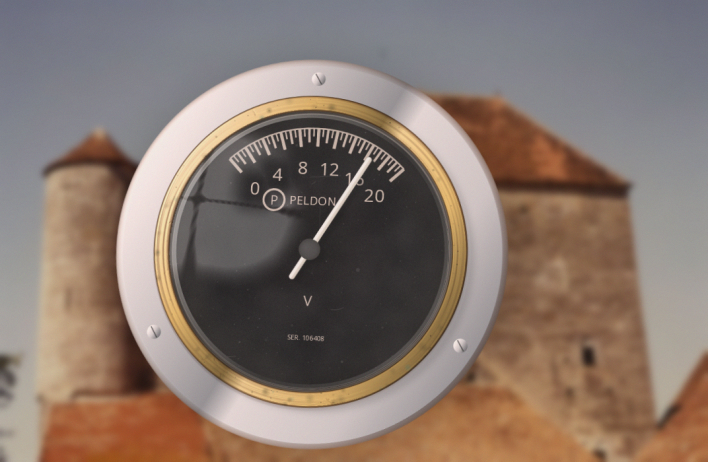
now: 16.5
